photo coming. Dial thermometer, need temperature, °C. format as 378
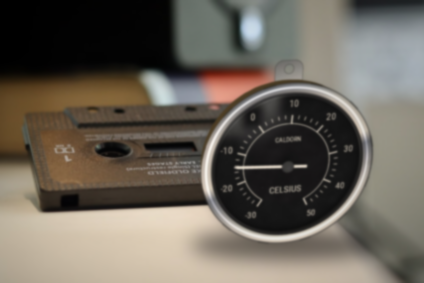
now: -14
